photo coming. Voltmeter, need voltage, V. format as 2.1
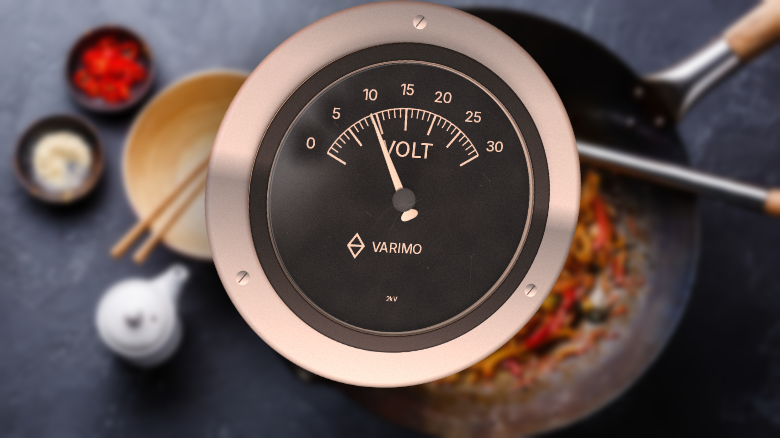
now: 9
